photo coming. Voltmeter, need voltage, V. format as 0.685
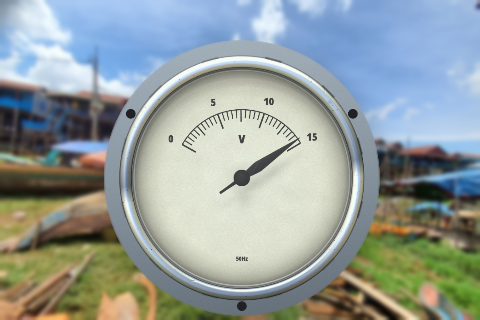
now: 14.5
